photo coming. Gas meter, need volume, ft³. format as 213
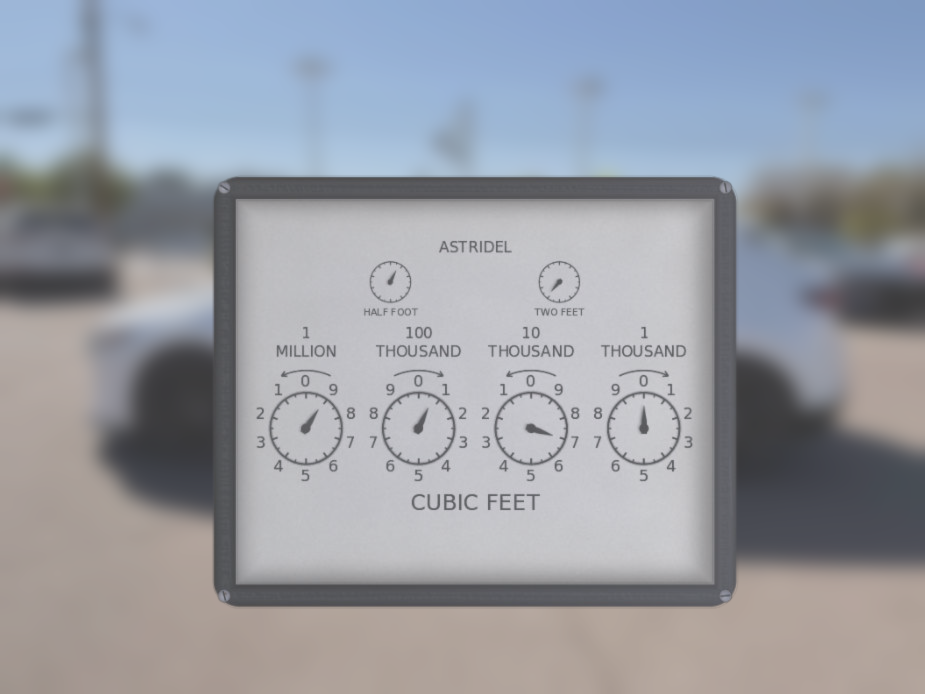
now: 907000
